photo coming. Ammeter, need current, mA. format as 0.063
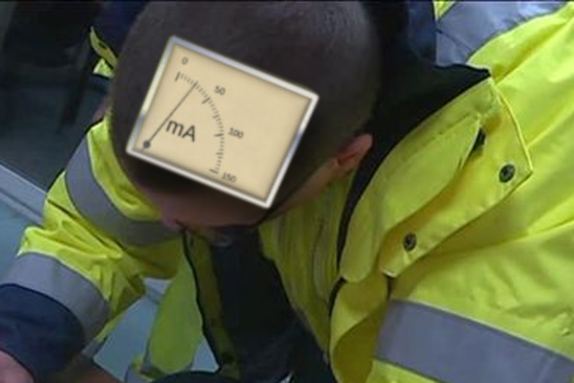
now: 25
